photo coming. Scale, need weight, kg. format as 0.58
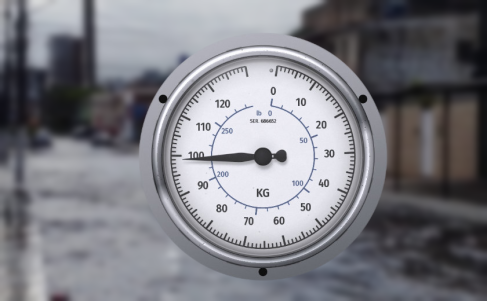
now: 99
